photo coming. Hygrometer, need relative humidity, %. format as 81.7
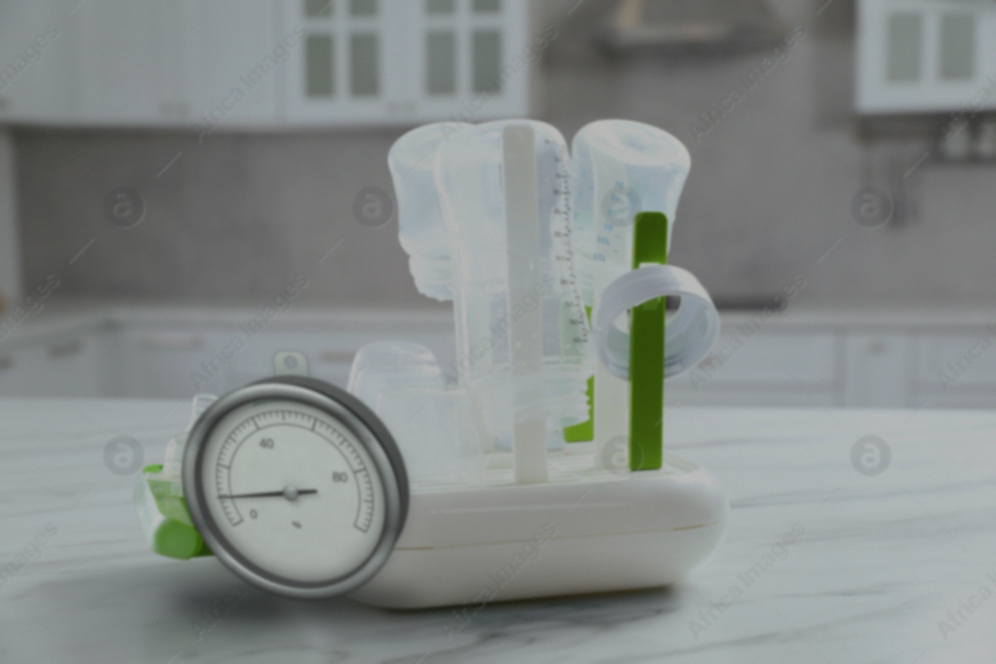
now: 10
